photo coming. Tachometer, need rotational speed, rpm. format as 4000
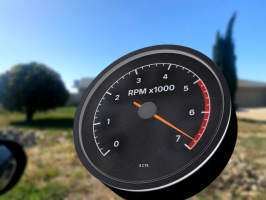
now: 6800
